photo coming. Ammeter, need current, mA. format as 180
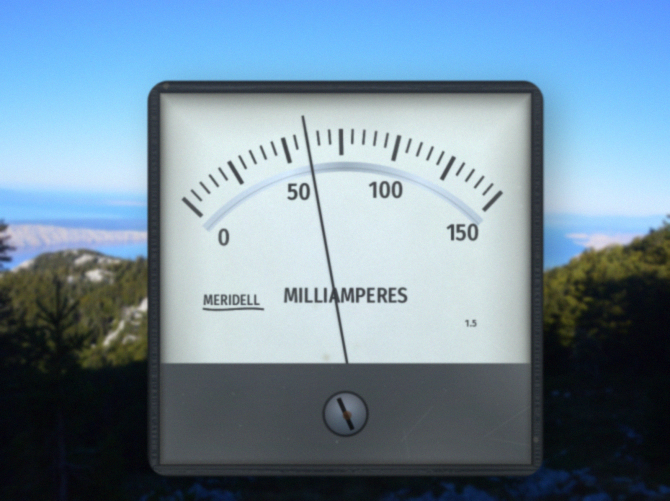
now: 60
